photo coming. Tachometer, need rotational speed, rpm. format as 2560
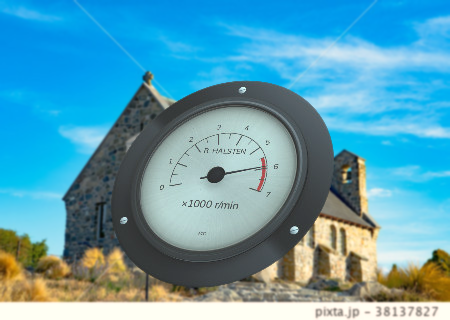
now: 6000
